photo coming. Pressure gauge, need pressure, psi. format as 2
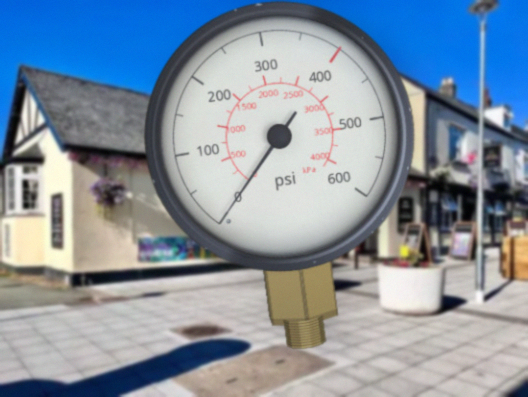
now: 0
